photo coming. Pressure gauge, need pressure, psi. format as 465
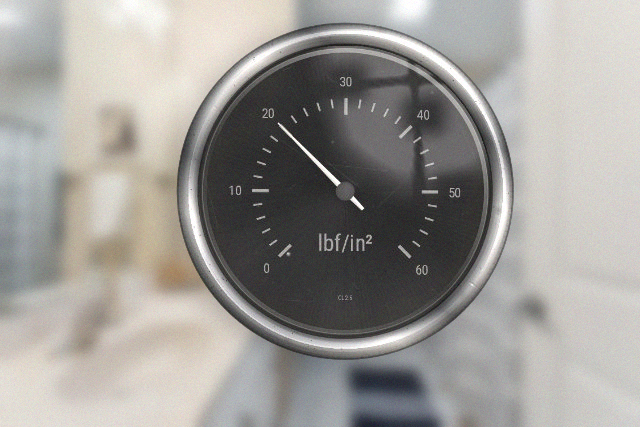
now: 20
